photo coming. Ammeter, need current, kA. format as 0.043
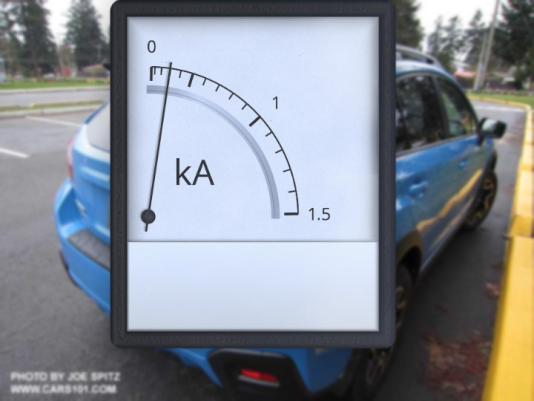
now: 0.3
